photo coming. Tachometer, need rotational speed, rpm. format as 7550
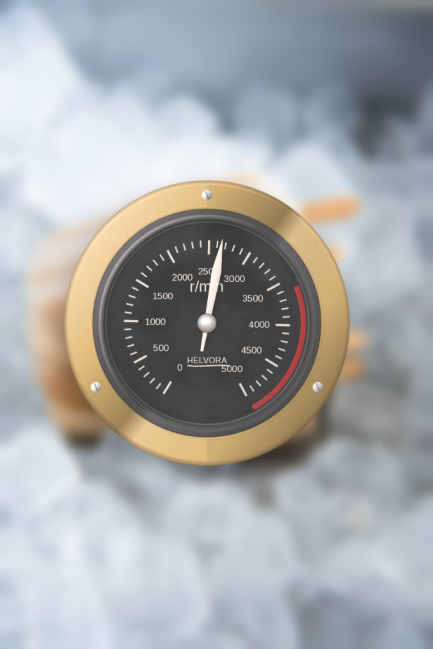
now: 2650
